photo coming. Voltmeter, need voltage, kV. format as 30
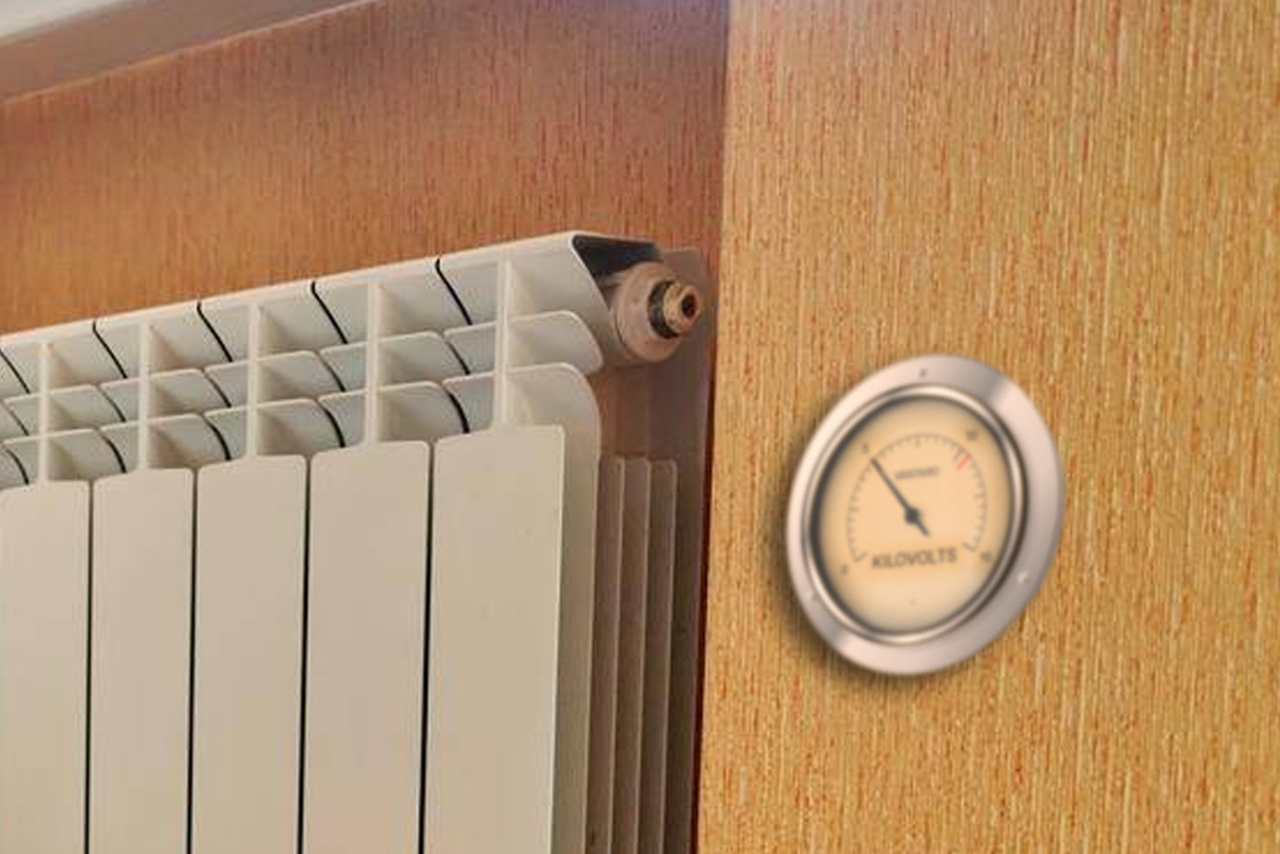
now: 5
